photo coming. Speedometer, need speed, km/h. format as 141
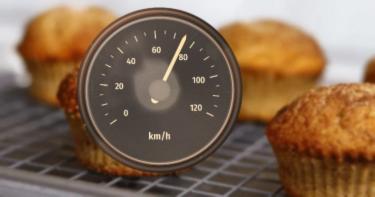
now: 75
